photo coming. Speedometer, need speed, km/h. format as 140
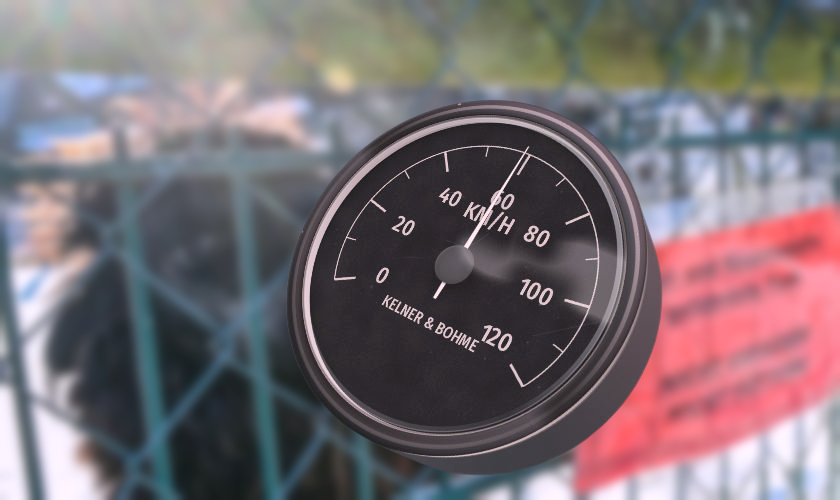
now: 60
